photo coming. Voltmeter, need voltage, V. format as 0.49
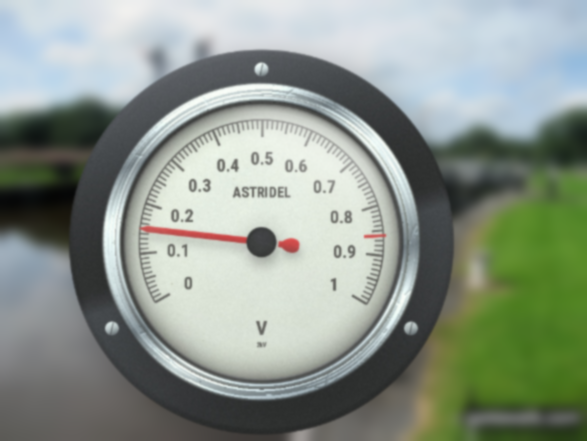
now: 0.15
